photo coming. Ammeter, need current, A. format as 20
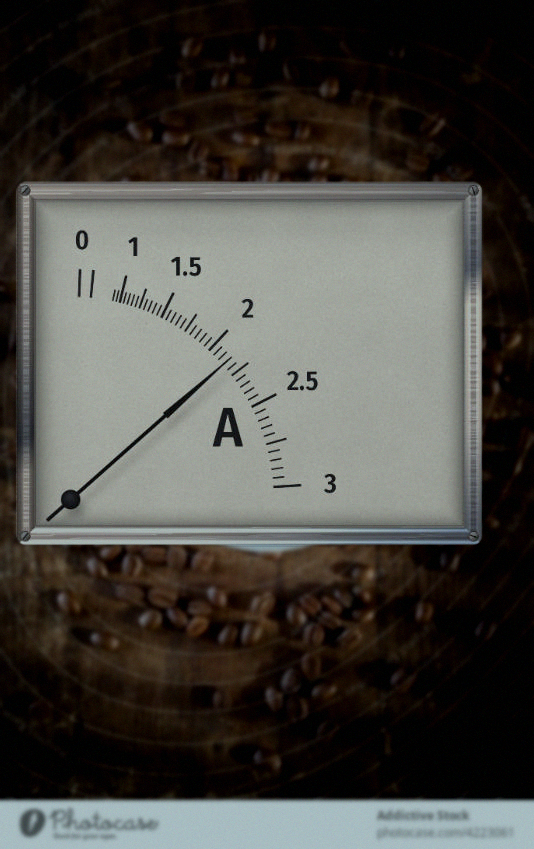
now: 2.15
